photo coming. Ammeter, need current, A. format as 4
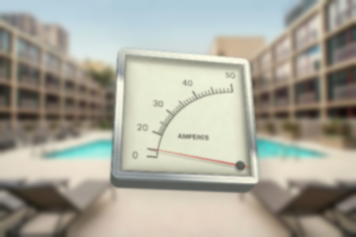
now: 10
